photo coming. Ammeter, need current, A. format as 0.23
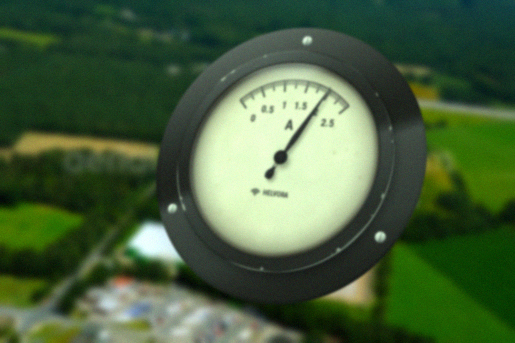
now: 2
